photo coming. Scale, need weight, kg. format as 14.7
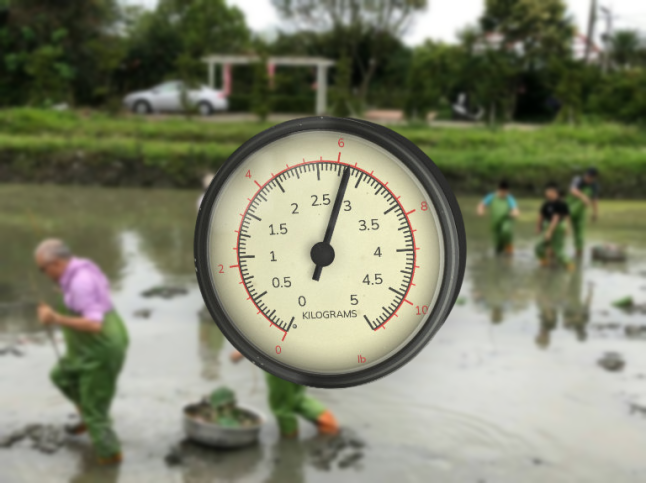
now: 2.85
